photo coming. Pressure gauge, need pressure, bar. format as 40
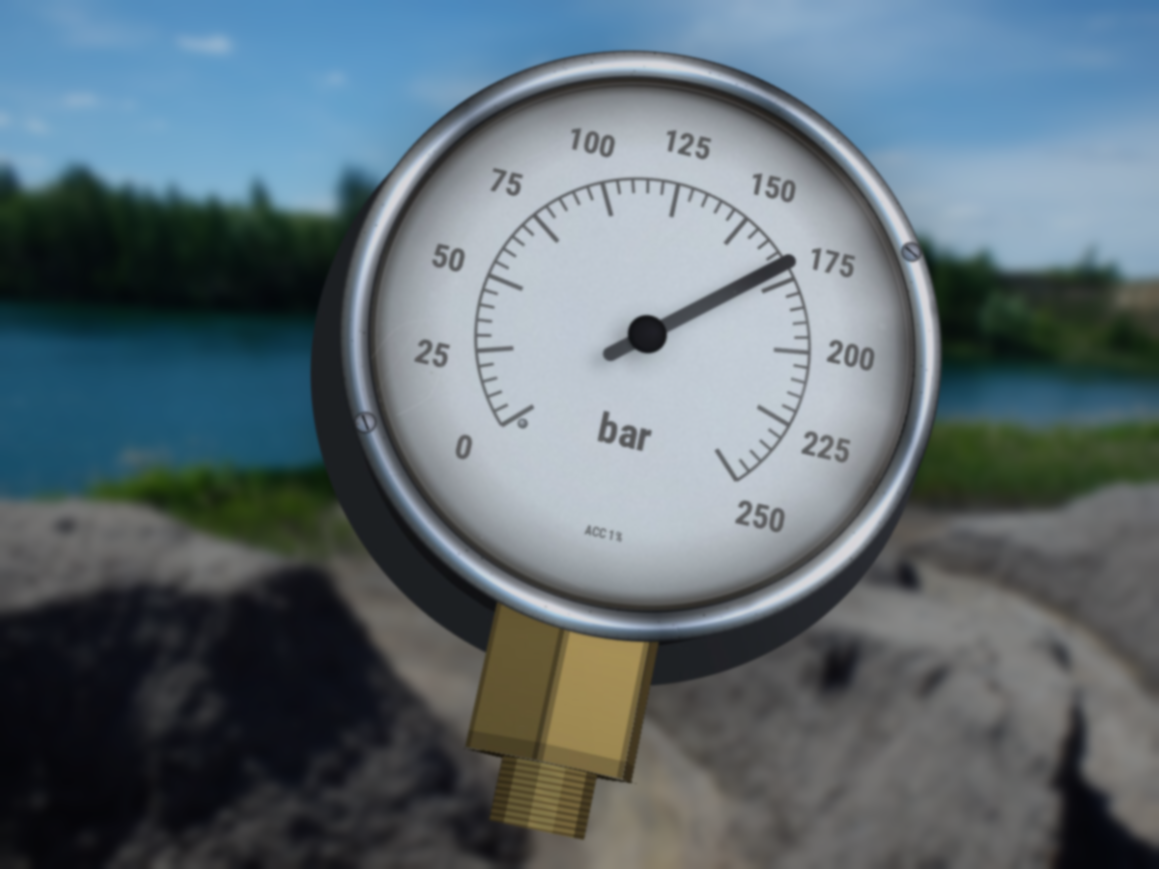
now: 170
